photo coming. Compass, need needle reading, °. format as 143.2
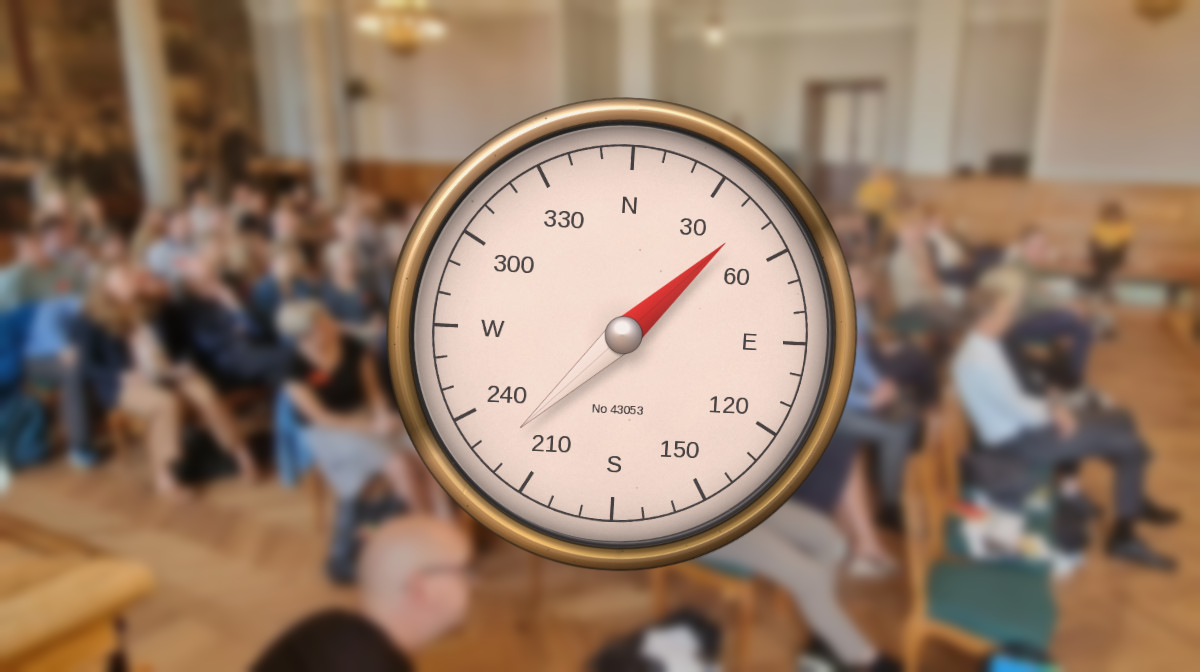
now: 45
